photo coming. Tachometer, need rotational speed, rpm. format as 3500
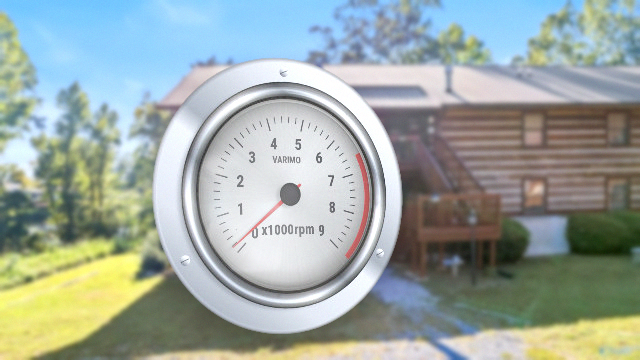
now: 200
